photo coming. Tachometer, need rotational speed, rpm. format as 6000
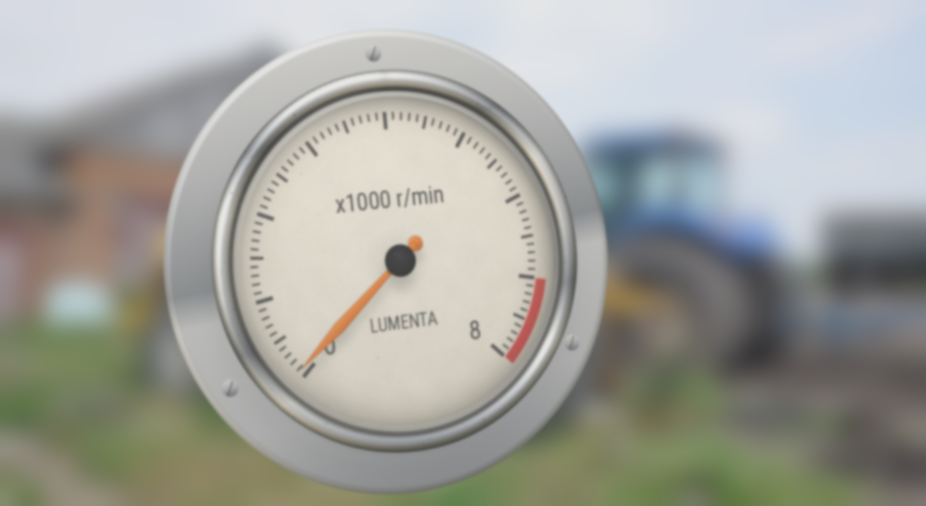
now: 100
